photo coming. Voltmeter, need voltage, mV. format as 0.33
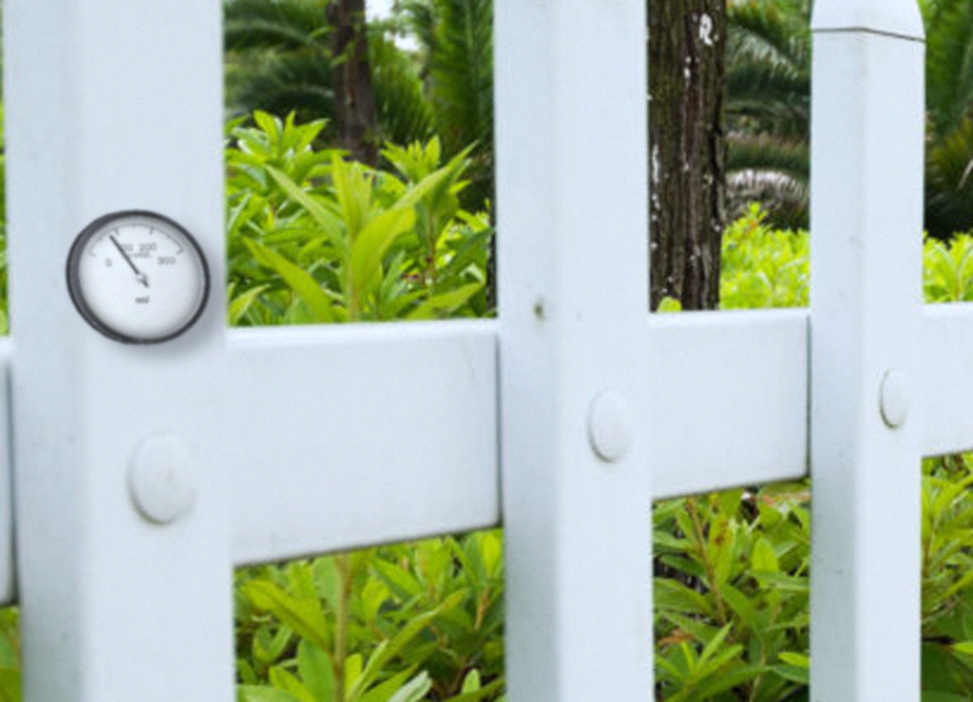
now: 75
